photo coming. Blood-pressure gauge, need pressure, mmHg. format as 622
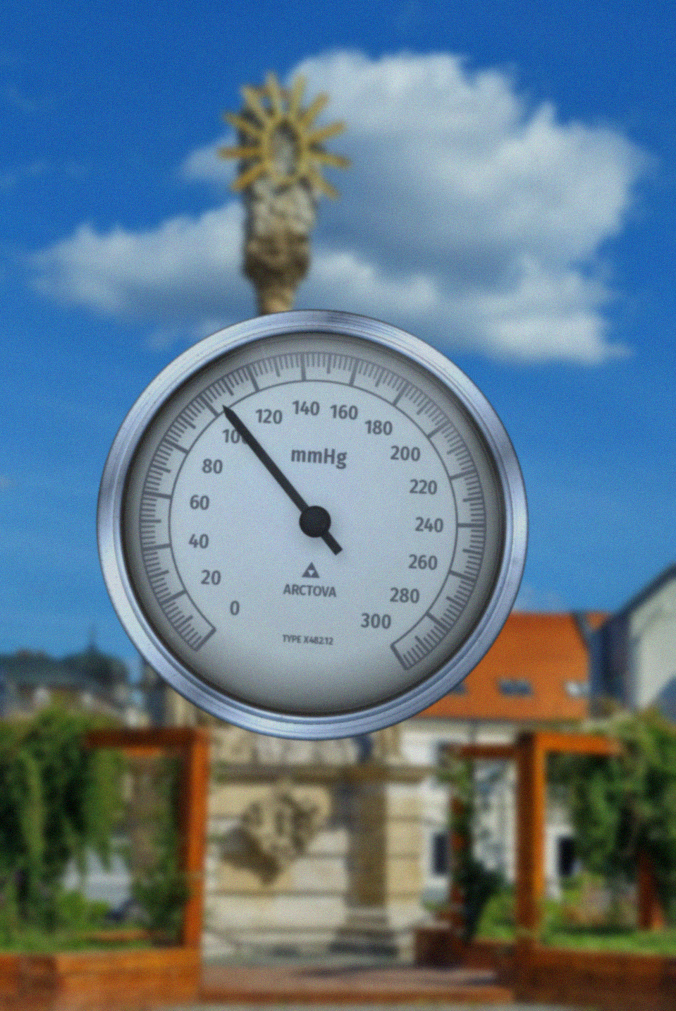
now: 104
